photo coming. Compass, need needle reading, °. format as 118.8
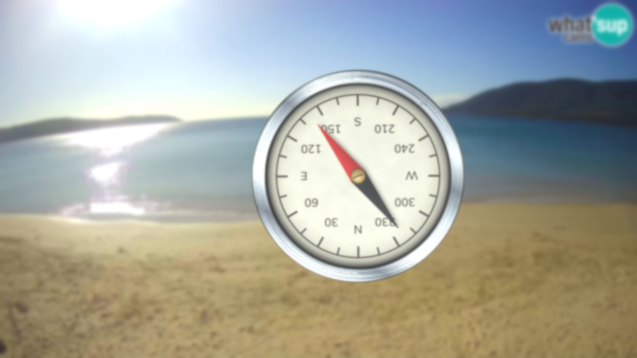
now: 142.5
